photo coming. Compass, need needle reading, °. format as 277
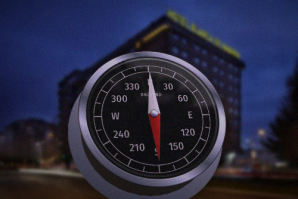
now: 180
